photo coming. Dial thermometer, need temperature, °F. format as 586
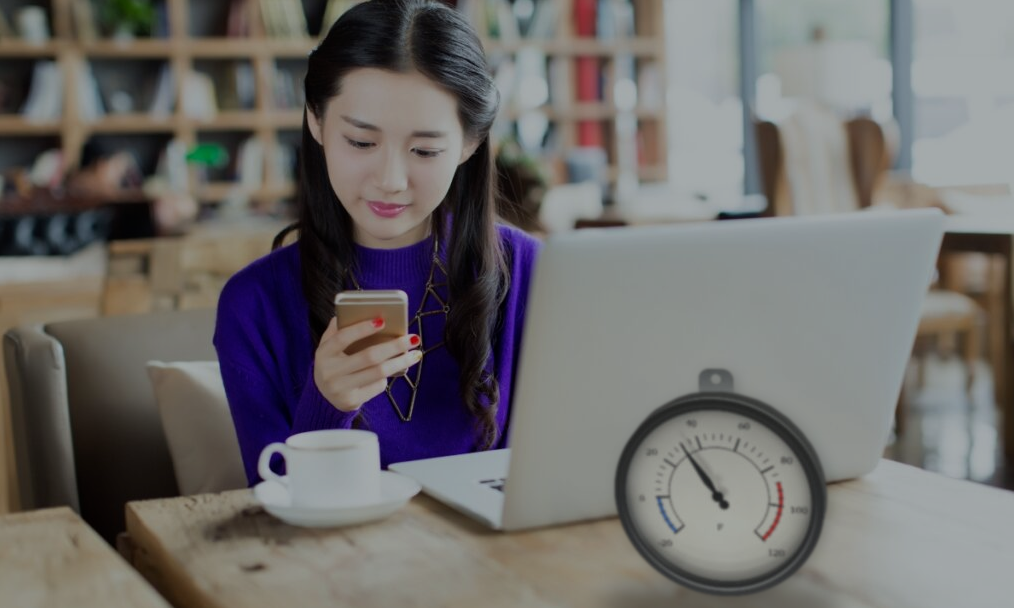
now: 32
